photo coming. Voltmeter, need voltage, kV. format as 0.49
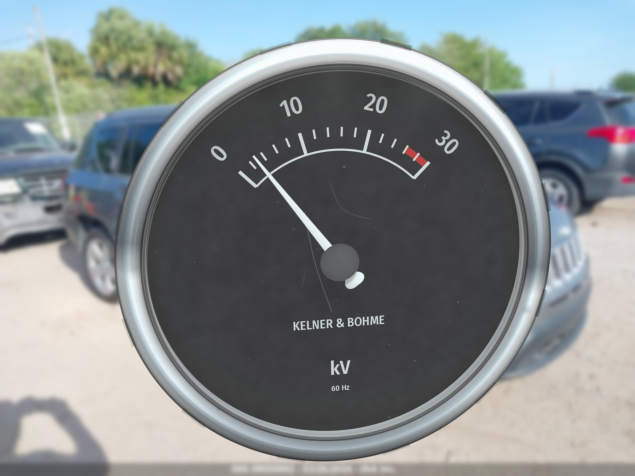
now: 3
